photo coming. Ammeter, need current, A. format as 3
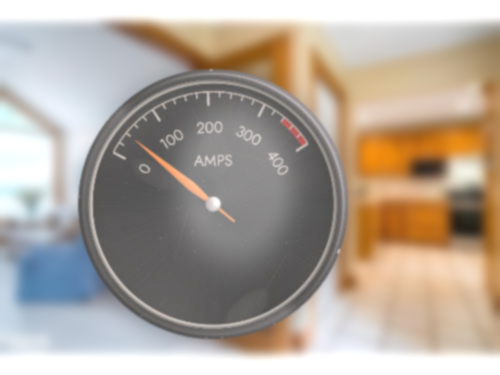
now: 40
